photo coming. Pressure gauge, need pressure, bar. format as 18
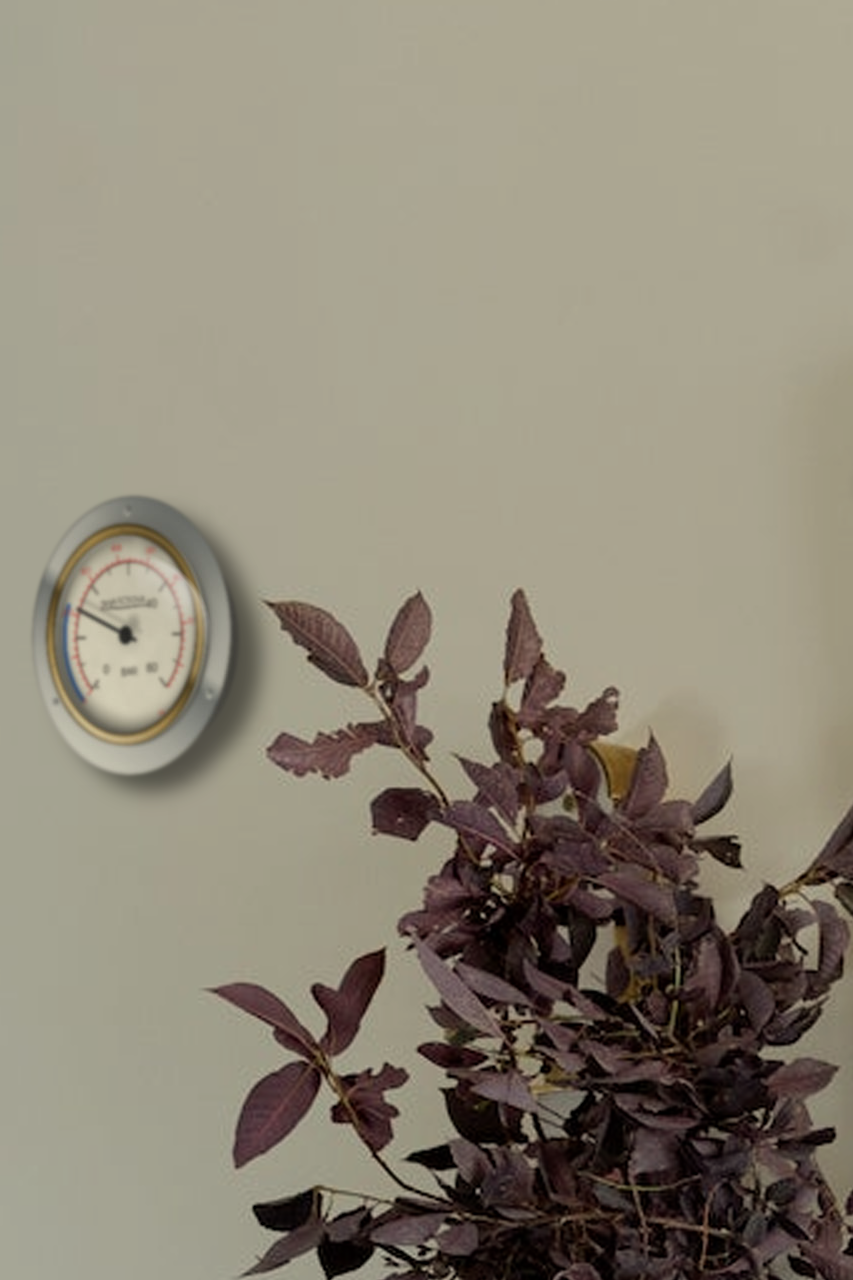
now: 15
